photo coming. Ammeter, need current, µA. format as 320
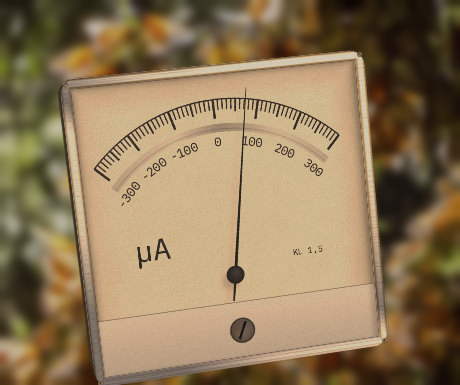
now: 70
